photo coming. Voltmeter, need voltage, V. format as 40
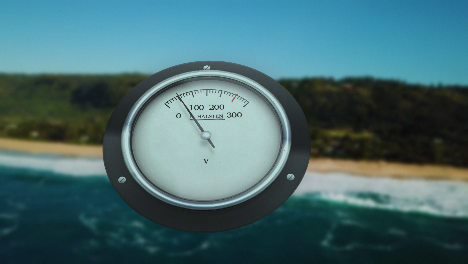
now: 50
